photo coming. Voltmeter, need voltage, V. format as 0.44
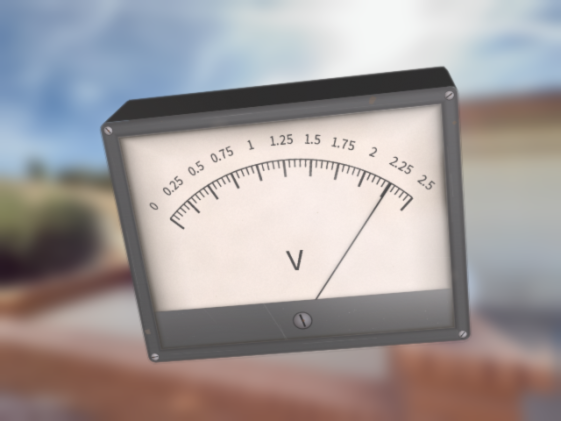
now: 2.25
